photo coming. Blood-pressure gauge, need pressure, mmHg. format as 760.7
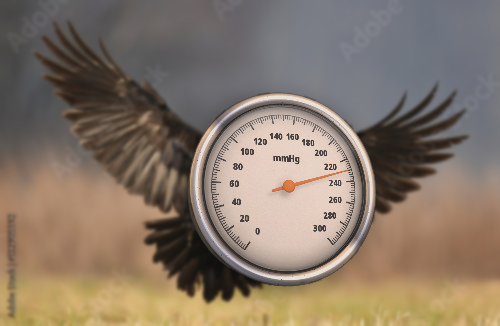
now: 230
